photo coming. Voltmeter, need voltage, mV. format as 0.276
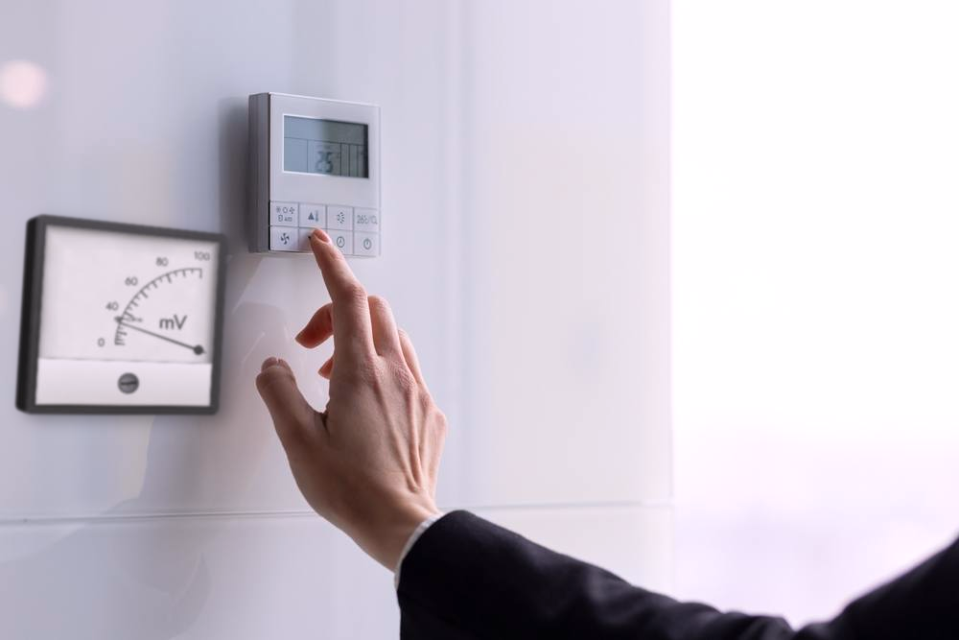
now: 30
